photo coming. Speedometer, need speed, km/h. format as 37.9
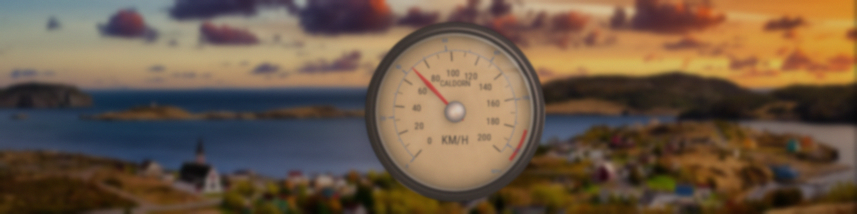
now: 70
